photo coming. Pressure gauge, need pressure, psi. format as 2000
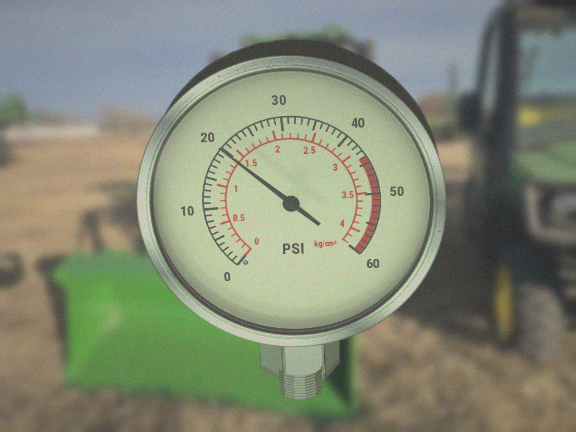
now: 20
